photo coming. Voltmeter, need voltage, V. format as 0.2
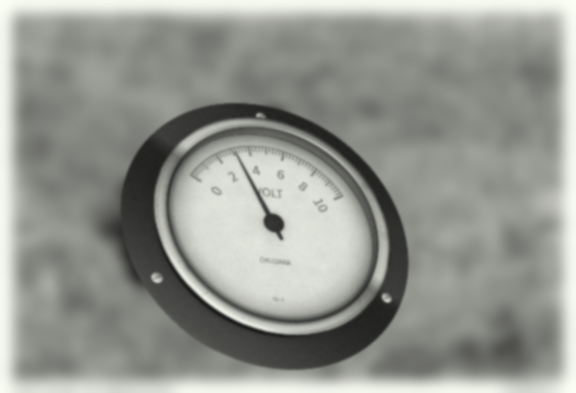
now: 3
